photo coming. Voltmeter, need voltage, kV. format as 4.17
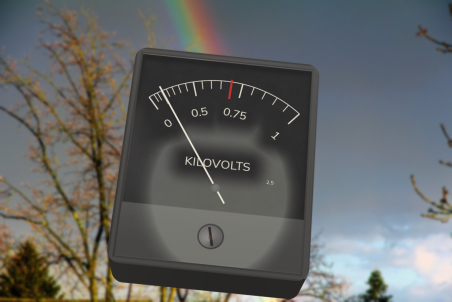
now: 0.25
